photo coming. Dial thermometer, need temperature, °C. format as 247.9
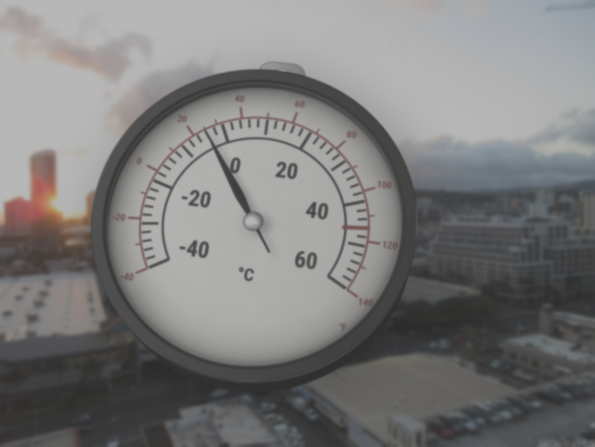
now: -4
